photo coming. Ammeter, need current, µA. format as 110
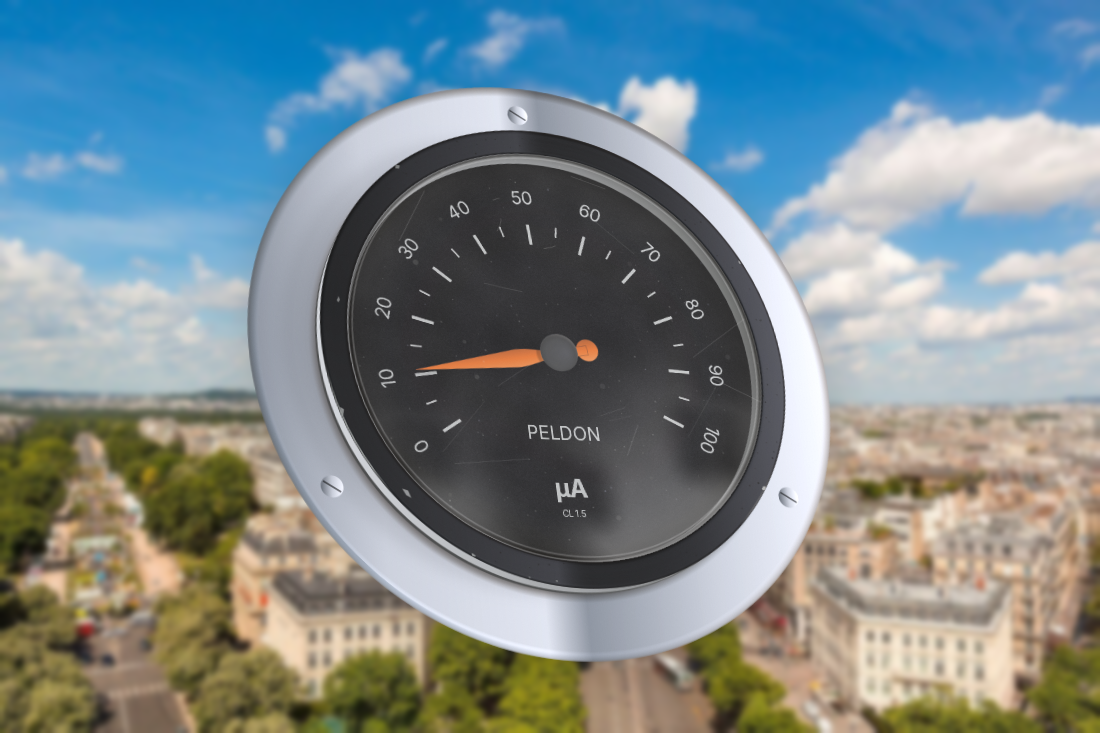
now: 10
